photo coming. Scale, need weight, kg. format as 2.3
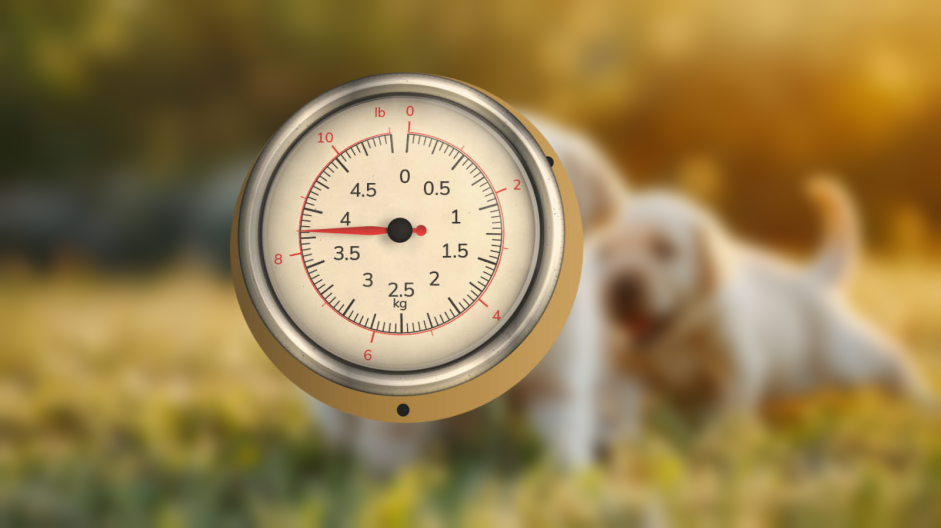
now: 3.8
